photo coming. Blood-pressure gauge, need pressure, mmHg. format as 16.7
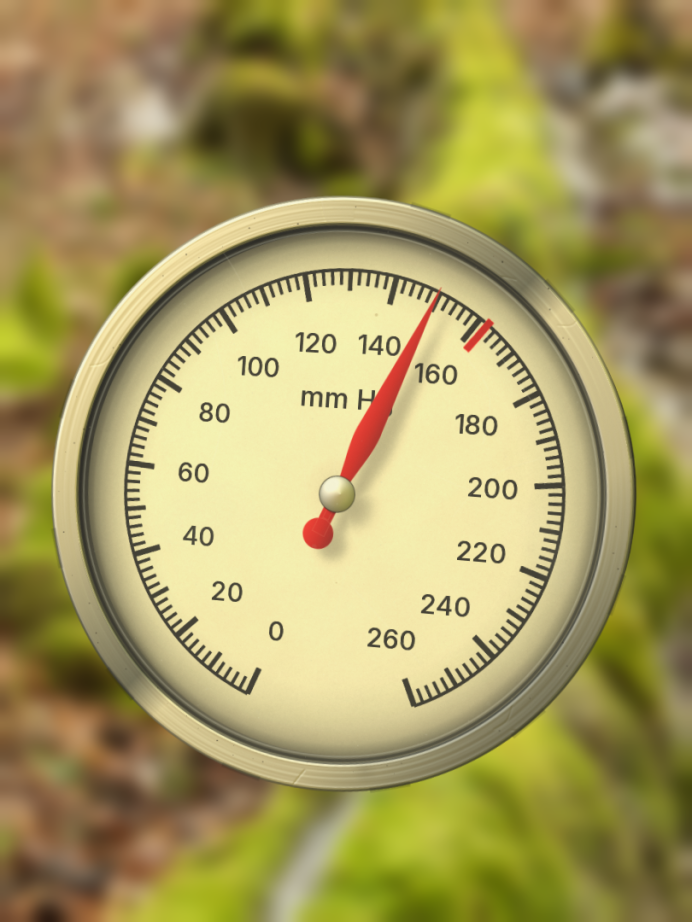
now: 150
